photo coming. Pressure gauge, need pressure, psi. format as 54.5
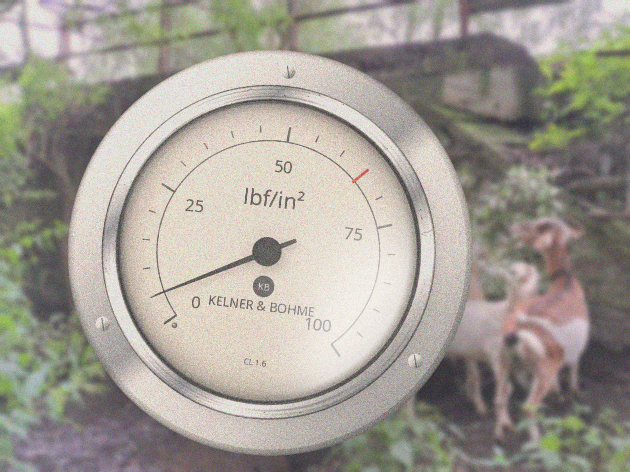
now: 5
